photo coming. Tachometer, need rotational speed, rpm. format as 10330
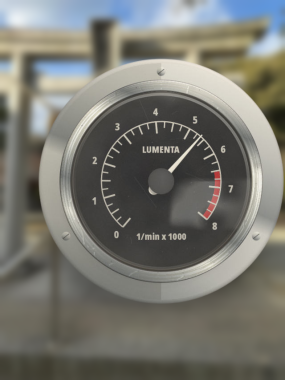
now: 5375
